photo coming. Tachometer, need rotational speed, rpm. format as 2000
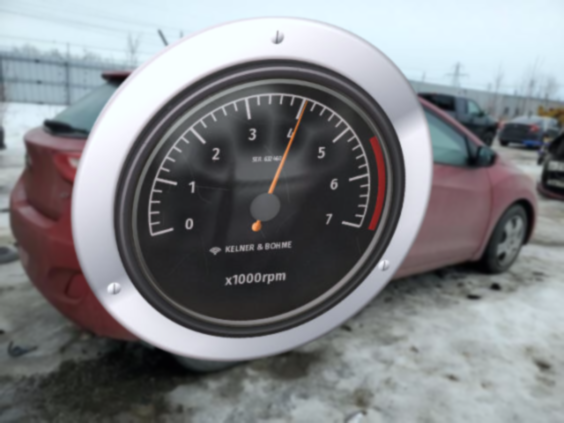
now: 4000
